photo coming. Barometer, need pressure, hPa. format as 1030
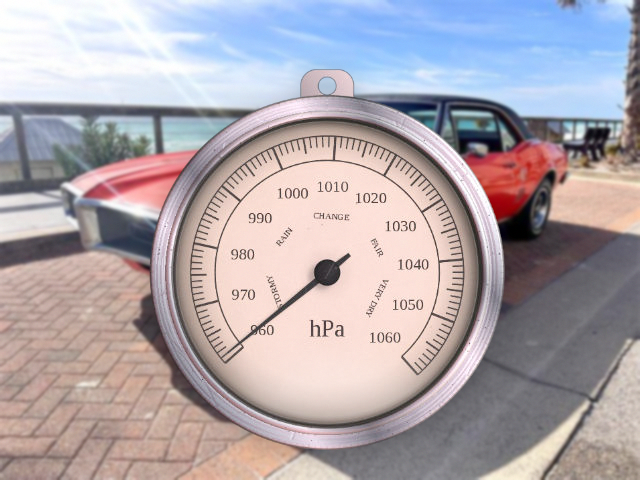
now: 961
